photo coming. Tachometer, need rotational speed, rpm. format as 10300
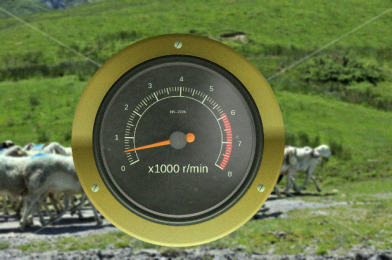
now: 500
